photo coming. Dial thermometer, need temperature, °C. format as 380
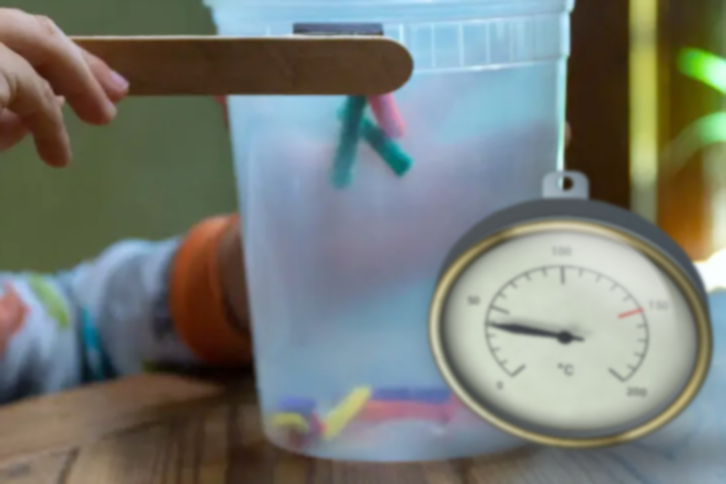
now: 40
